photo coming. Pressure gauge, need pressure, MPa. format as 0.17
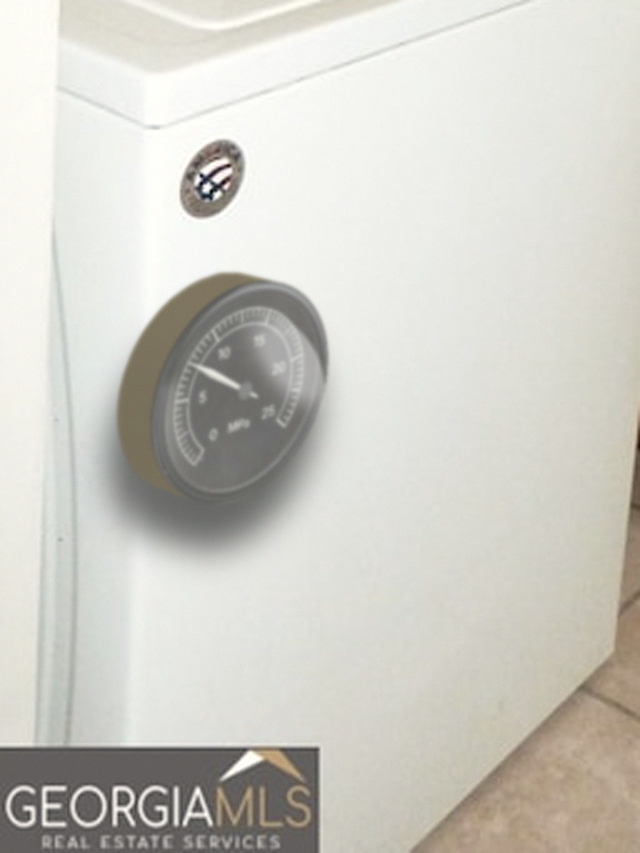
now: 7.5
